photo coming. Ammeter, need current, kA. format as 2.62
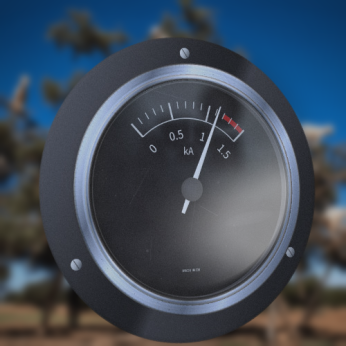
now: 1.1
